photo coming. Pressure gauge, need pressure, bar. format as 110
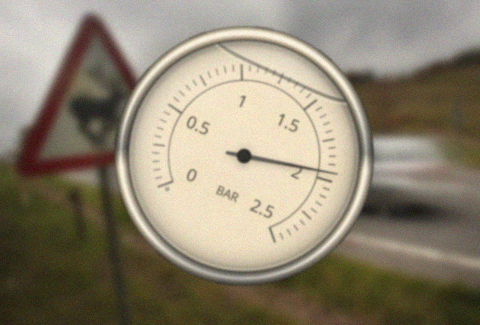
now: 1.95
